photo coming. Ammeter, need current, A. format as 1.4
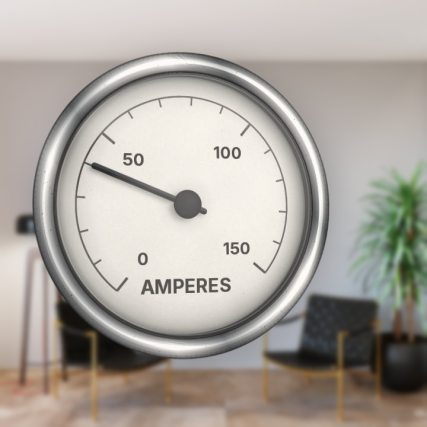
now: 40
